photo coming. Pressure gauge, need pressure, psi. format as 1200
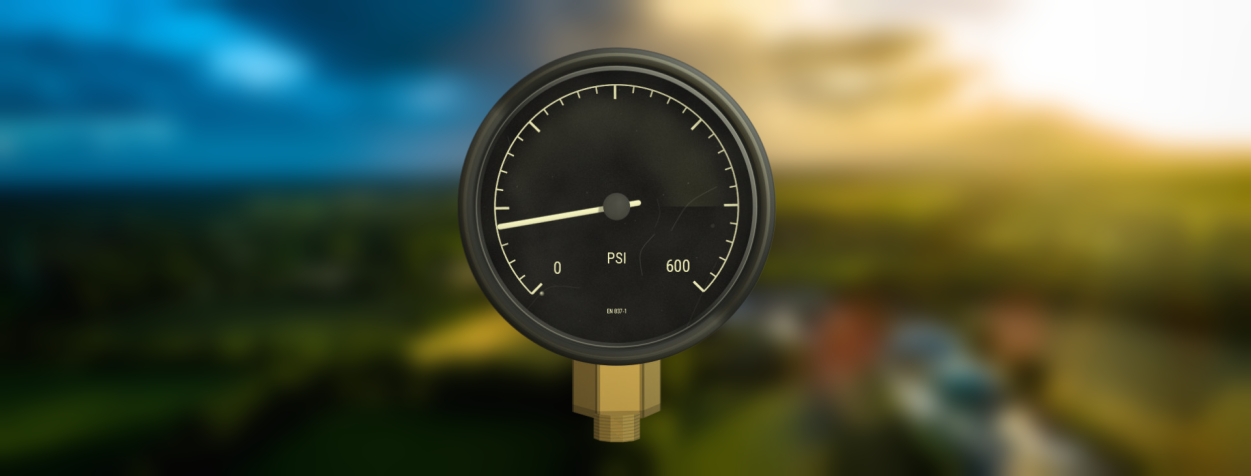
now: 80
